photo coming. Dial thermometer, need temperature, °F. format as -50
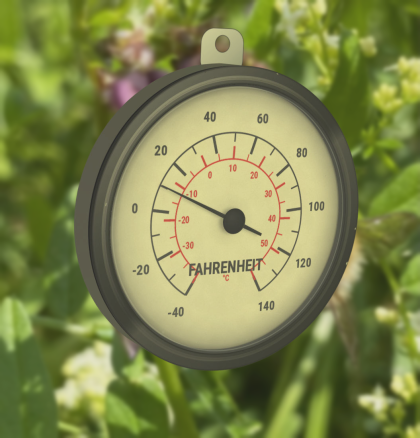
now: 10
